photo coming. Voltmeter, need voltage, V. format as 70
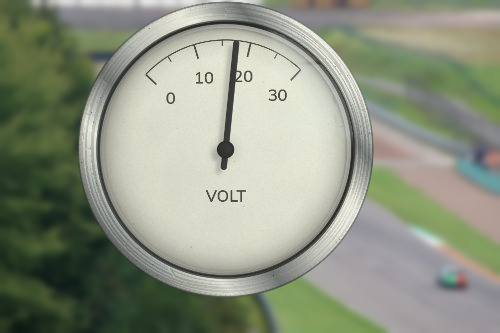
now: 17.5
